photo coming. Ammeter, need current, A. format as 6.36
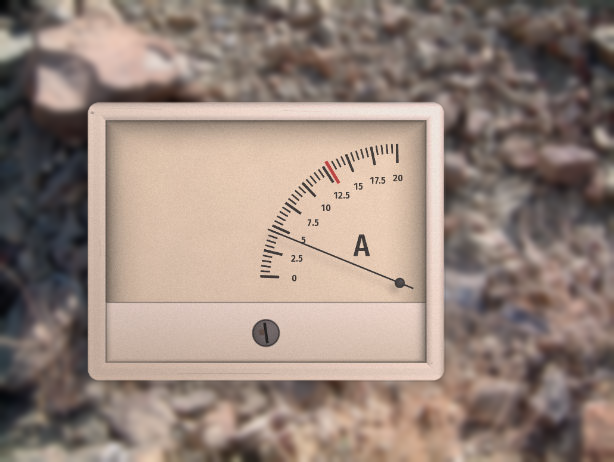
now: 4.5
